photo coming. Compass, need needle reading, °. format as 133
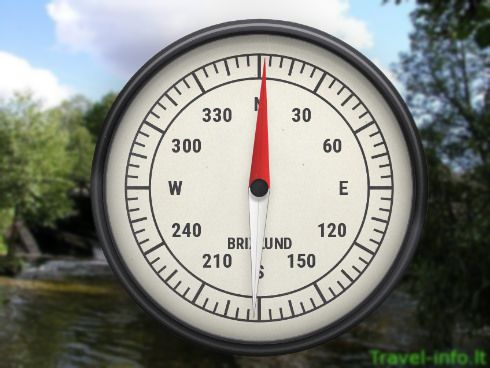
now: 2.5
